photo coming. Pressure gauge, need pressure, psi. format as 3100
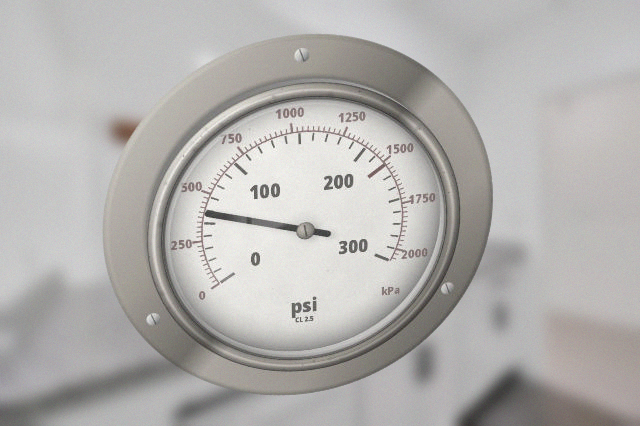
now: 60
